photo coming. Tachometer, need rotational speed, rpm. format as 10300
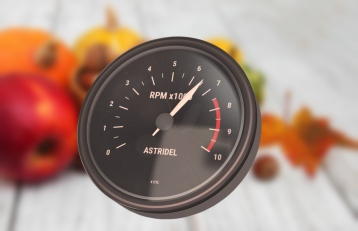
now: 6500
